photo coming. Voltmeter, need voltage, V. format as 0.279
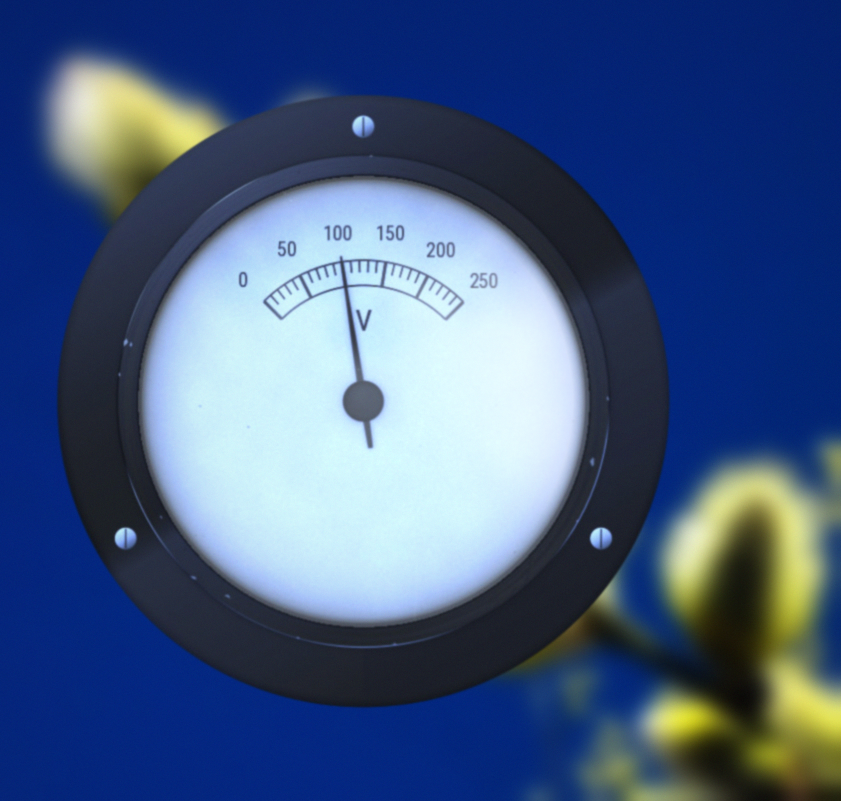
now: 100
